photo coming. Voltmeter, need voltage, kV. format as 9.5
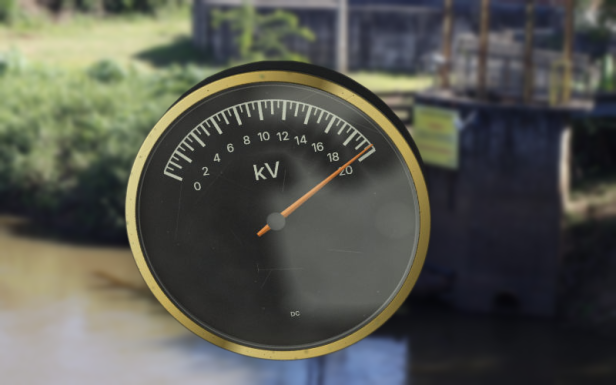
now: 19.5
